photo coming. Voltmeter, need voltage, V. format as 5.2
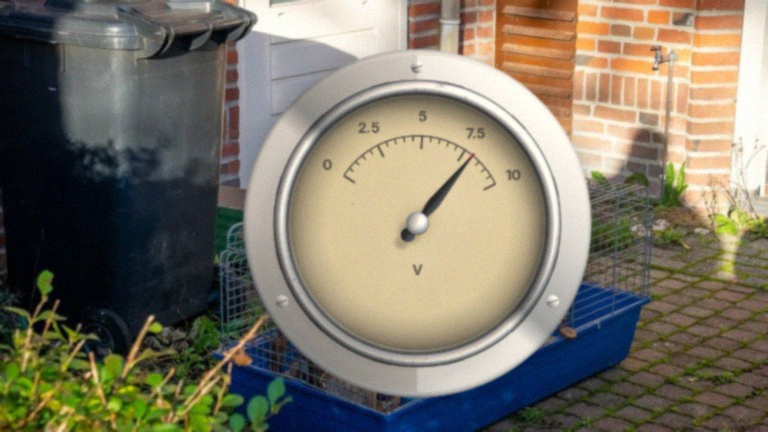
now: 8
